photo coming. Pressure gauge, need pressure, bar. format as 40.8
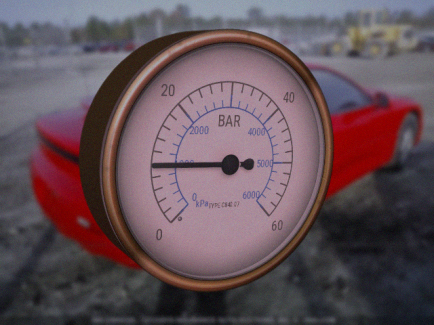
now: 10
